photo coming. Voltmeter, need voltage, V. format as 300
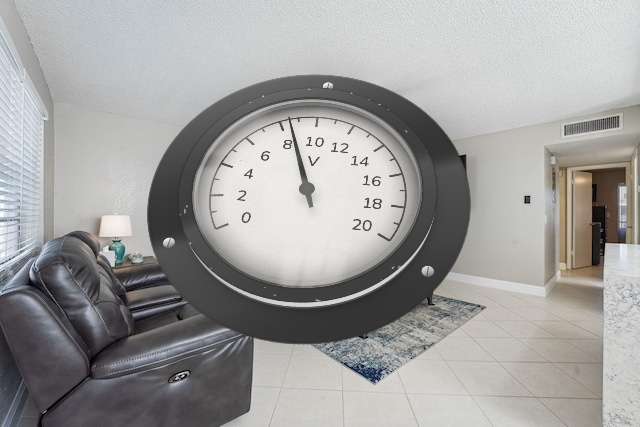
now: 8.5
